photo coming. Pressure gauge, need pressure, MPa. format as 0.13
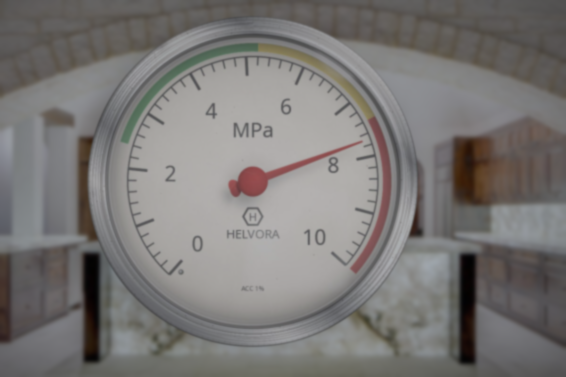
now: 7.7
